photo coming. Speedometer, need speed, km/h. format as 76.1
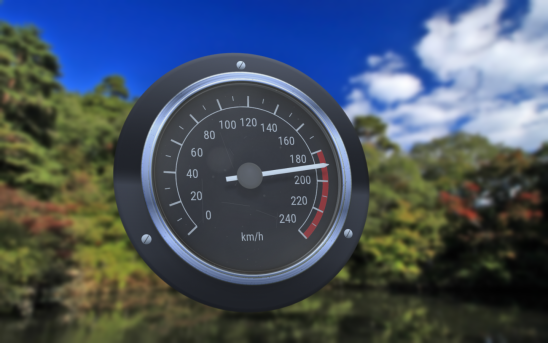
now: 190
